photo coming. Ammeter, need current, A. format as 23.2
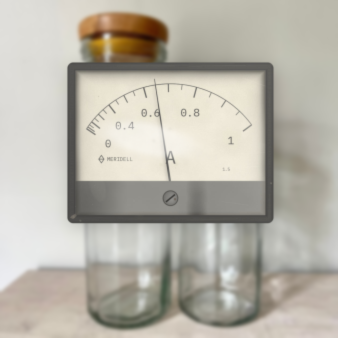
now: 0.65
